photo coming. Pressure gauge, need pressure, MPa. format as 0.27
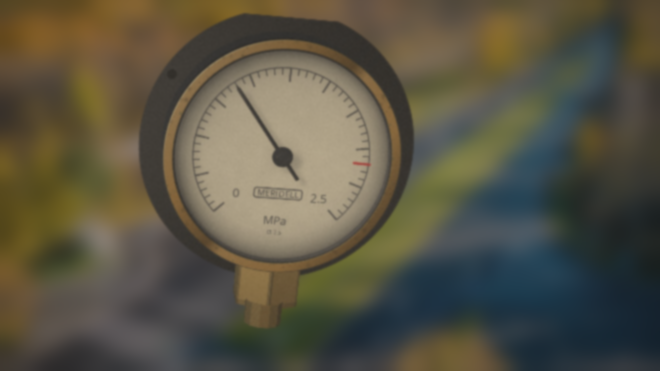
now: 0.9
